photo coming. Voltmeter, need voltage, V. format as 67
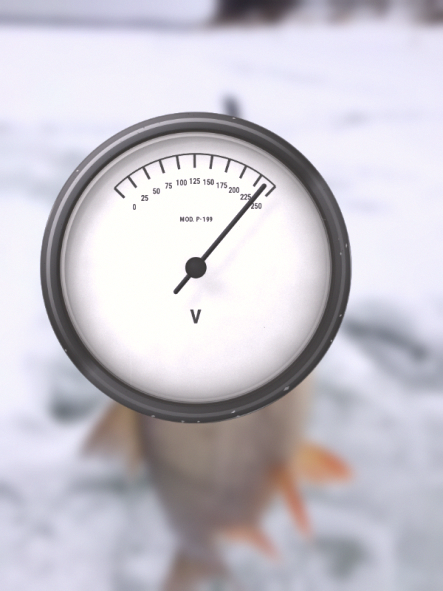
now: 237.5
